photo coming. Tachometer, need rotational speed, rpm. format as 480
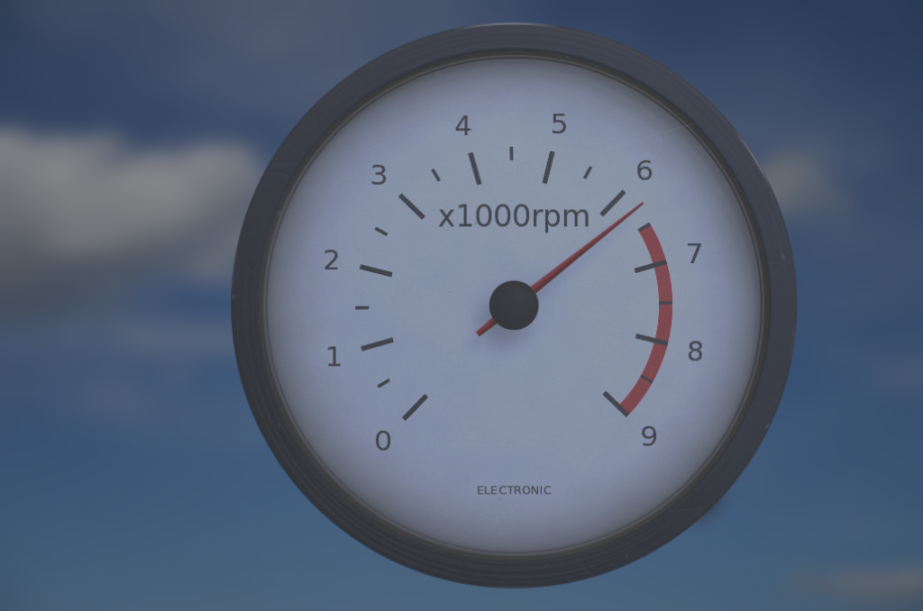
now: 6250
